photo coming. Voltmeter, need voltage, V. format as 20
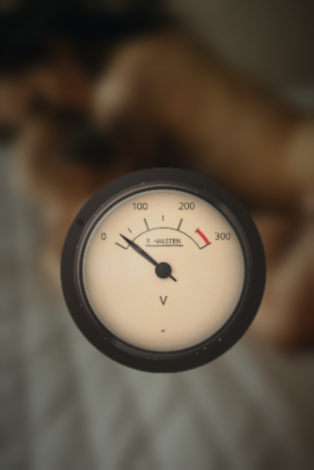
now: 25
